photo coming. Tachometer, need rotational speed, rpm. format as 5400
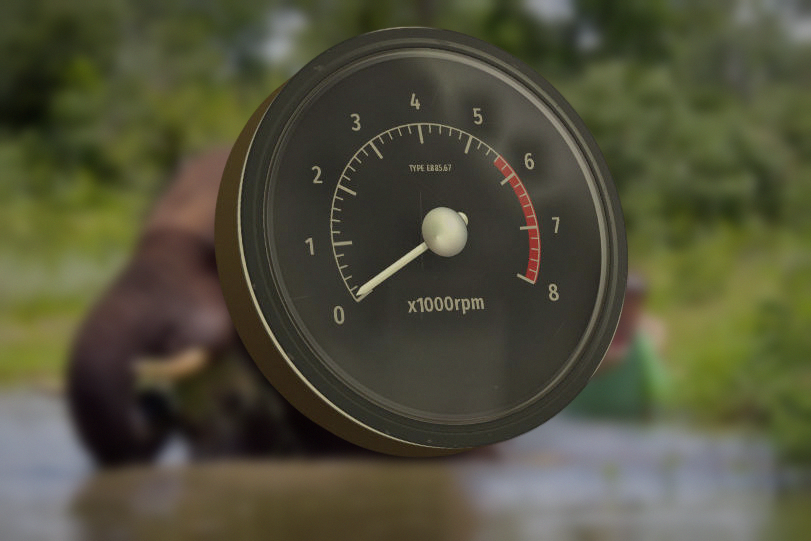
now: 100
